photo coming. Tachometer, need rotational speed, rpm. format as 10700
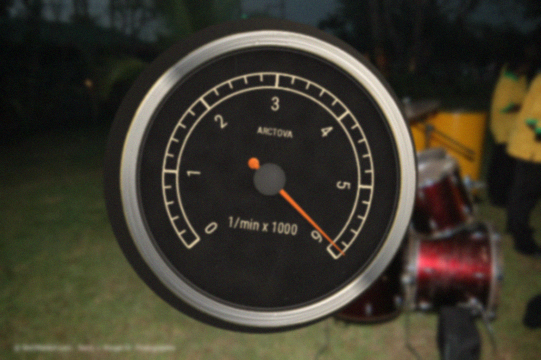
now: 5900
